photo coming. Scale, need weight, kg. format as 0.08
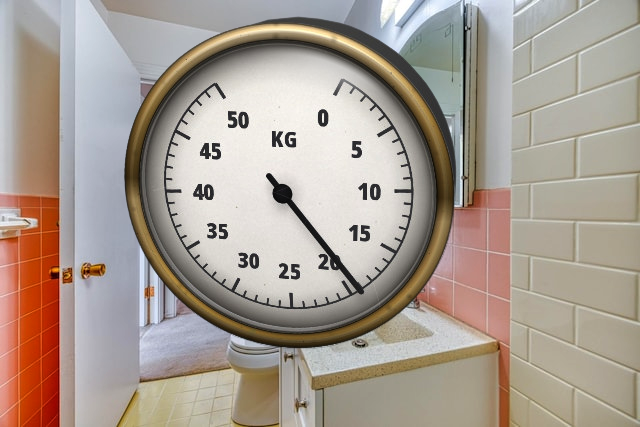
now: 19
